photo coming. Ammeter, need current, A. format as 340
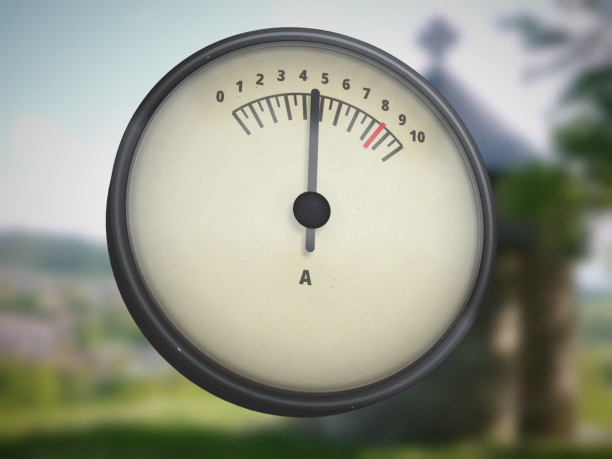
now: 4.5
